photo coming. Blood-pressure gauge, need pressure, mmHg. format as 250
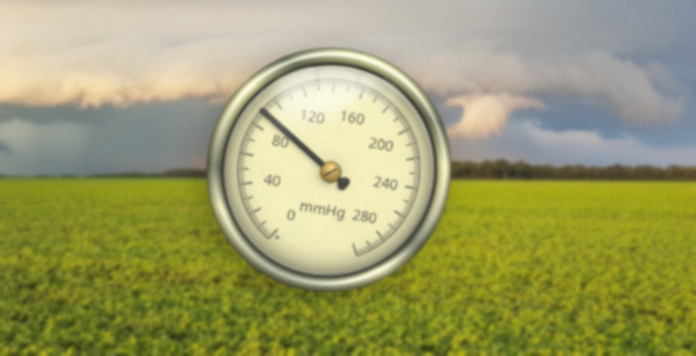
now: 90
